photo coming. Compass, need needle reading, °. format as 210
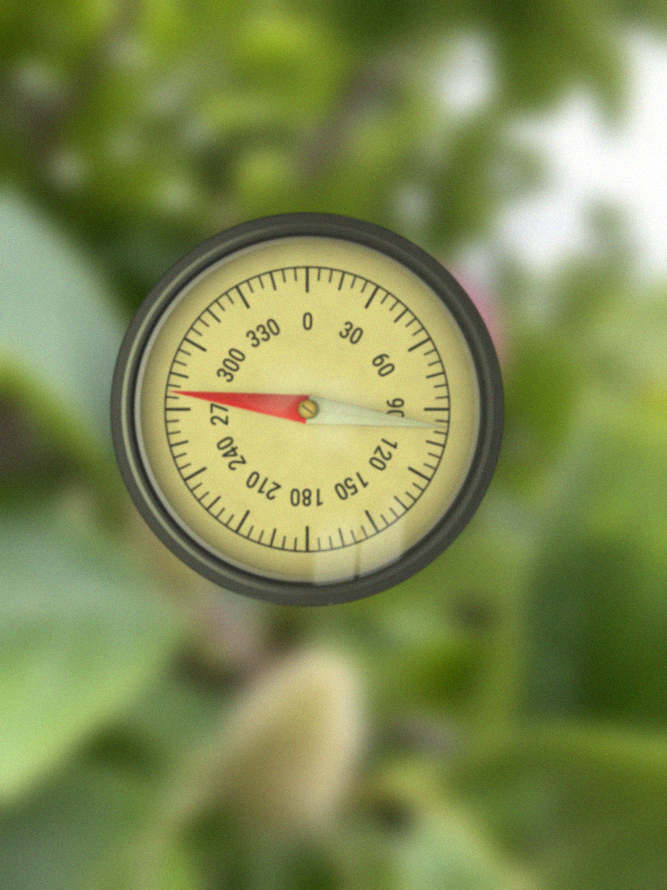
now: 277.5
